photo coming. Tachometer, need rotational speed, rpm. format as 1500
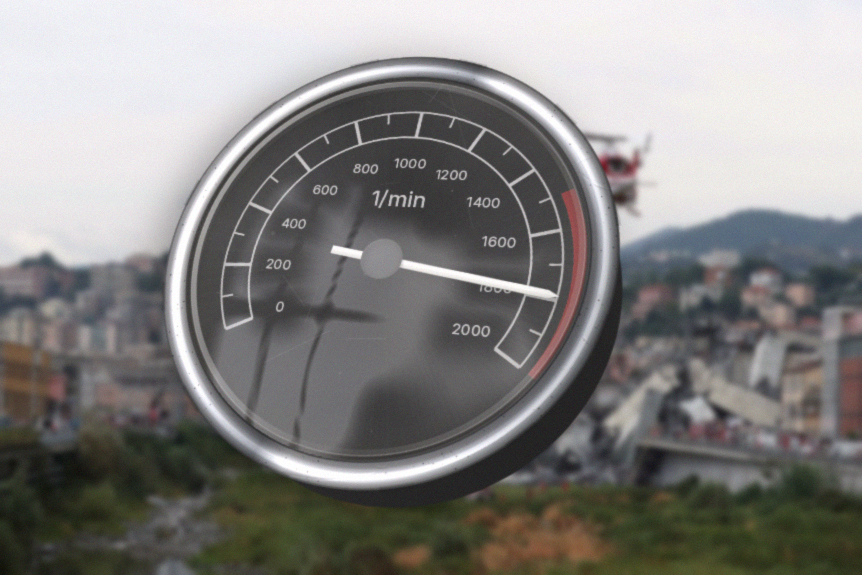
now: 1800
